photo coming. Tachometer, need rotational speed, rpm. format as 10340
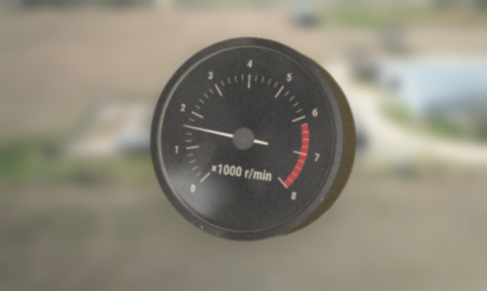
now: 1600
